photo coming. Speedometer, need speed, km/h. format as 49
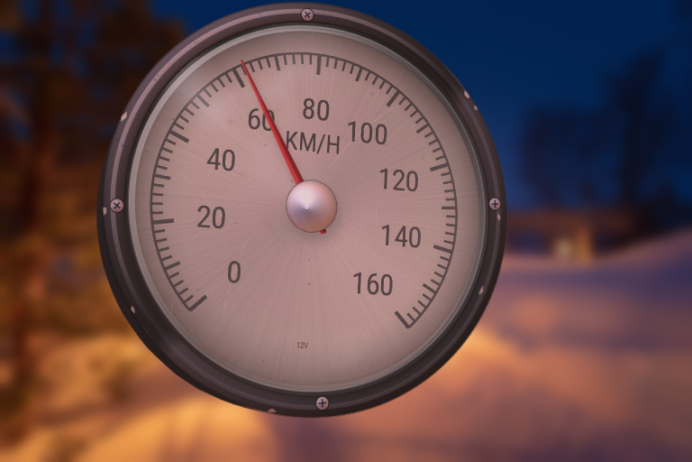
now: 62
